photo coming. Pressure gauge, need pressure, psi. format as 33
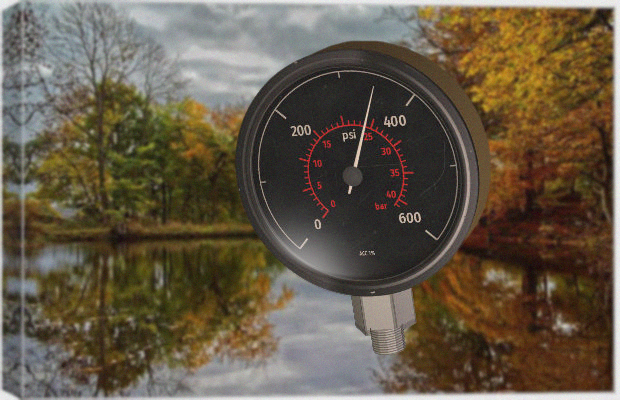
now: 350
